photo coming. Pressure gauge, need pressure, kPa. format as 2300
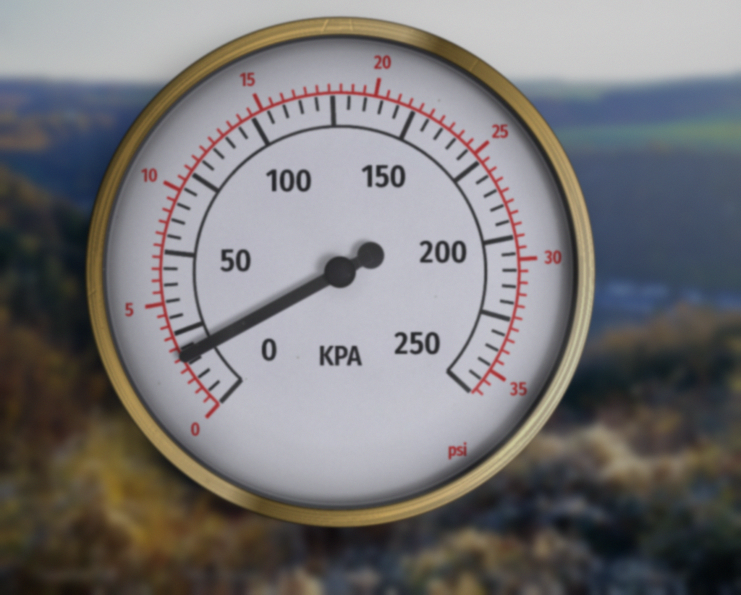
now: 17.5
